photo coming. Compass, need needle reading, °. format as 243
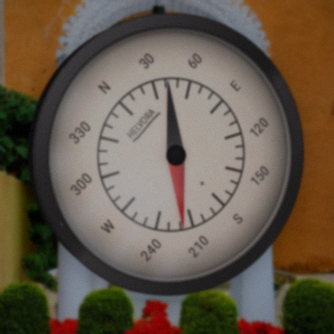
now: 220
